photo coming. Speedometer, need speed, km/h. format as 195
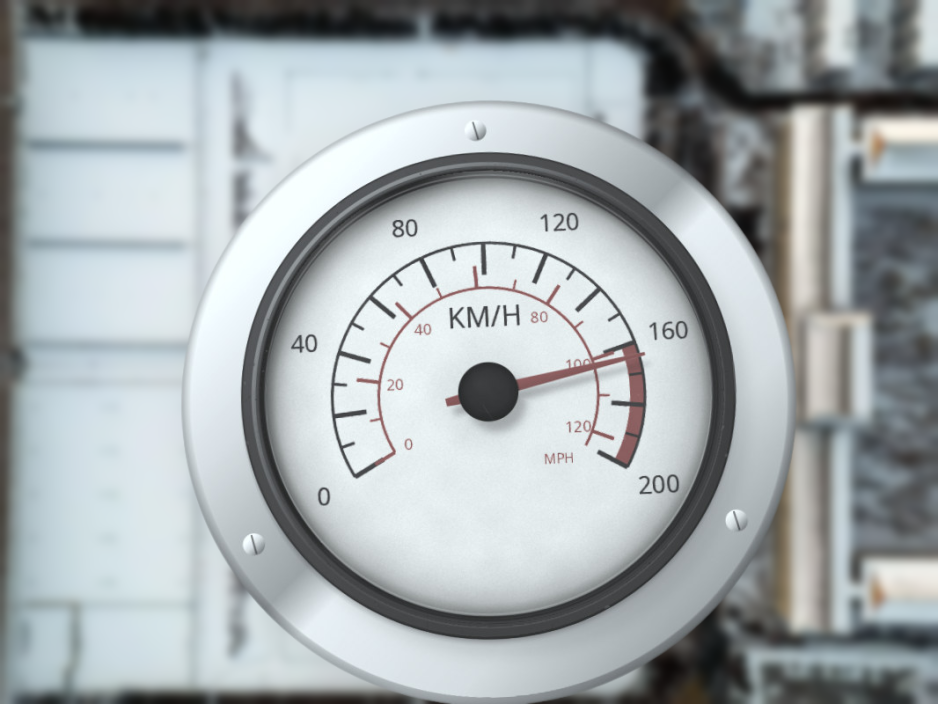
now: 165
